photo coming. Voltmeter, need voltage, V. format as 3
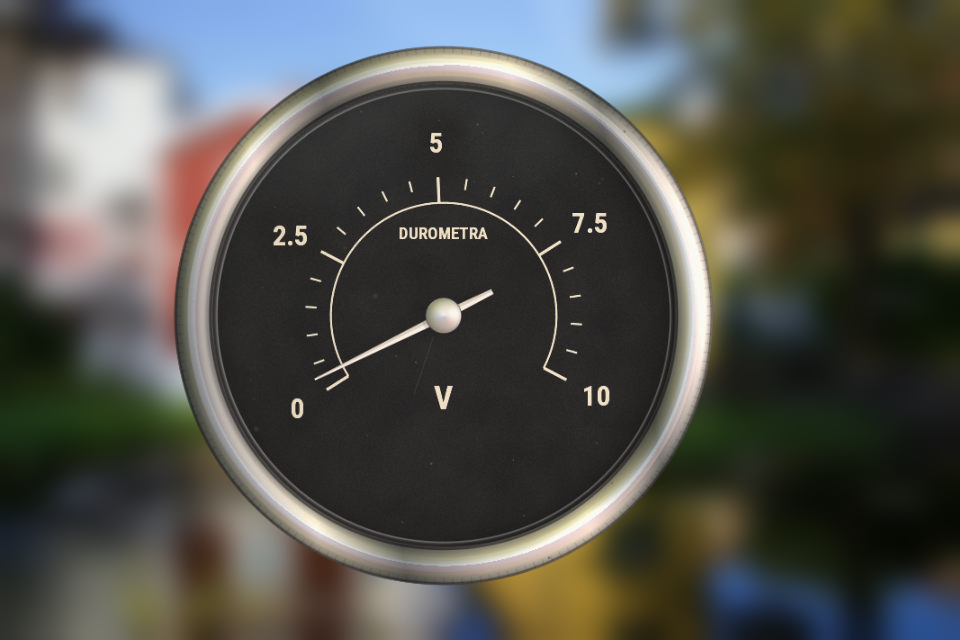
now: 0.25
